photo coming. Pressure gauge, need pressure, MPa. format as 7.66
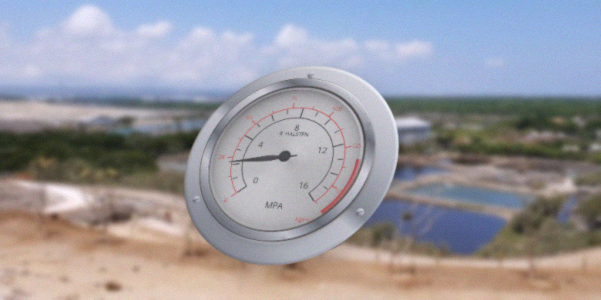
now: 2
